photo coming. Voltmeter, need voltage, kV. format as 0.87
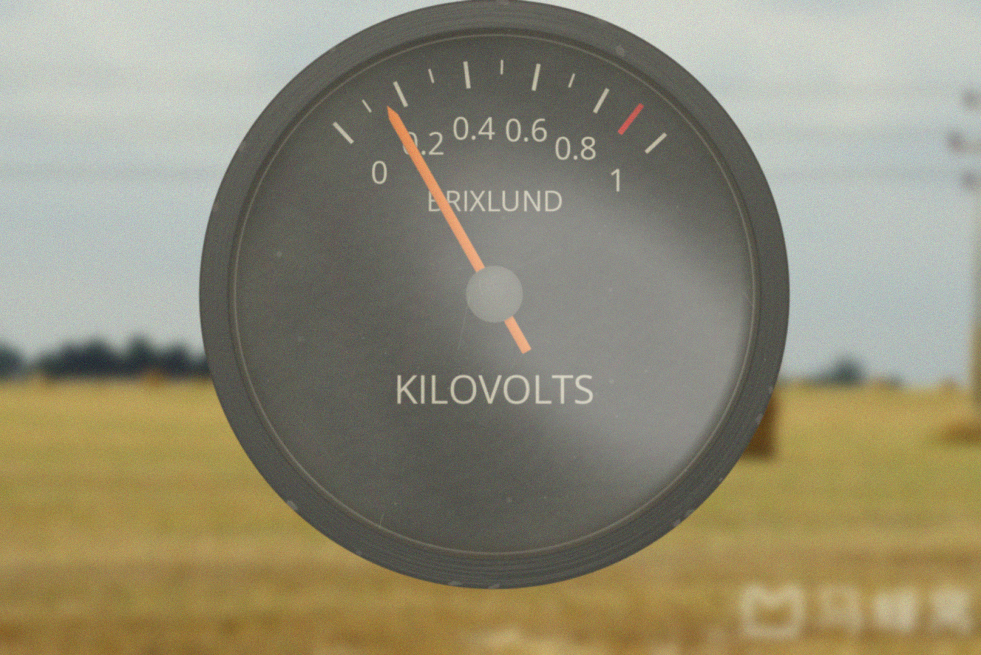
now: 0.15
